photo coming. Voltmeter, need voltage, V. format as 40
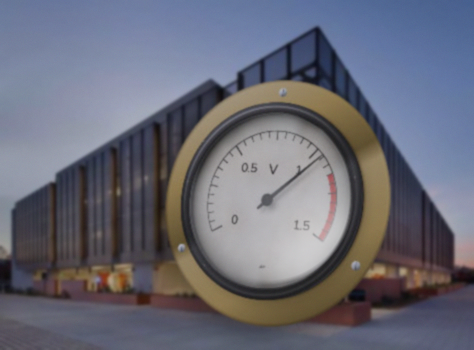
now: 1.05
